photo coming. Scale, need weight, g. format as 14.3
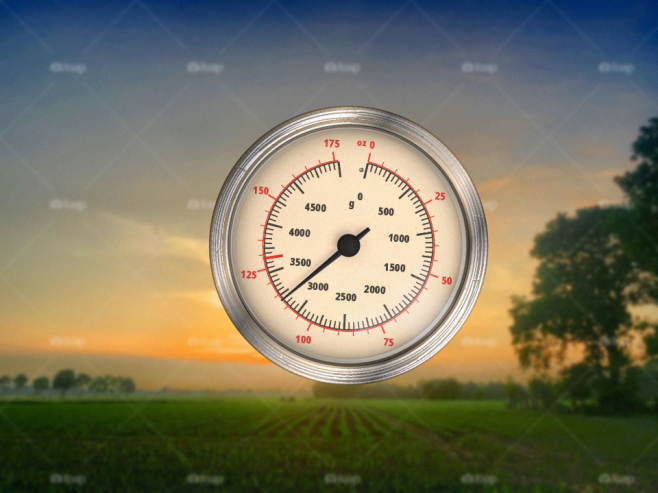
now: 3200
